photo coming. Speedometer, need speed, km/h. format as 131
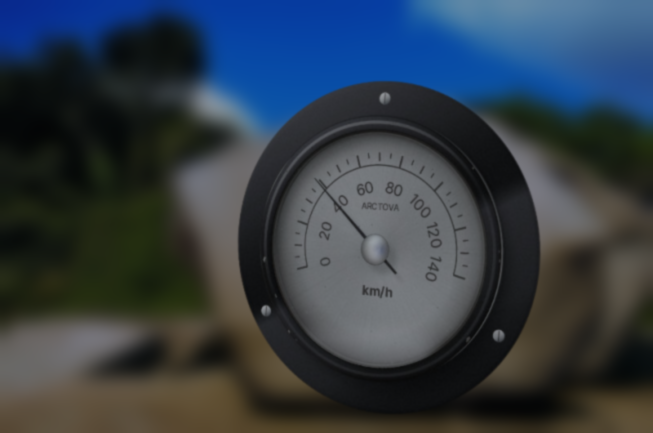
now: 40
